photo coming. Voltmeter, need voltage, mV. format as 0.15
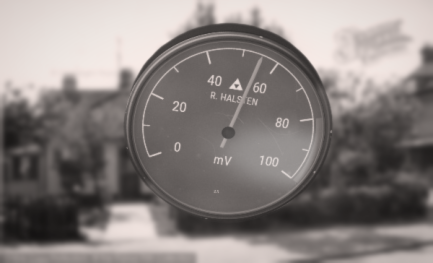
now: 55
